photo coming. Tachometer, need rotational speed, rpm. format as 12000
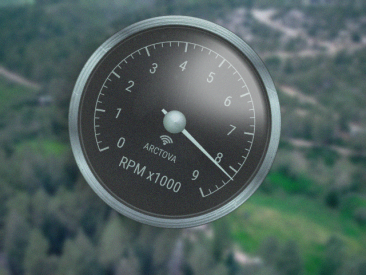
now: 8200
